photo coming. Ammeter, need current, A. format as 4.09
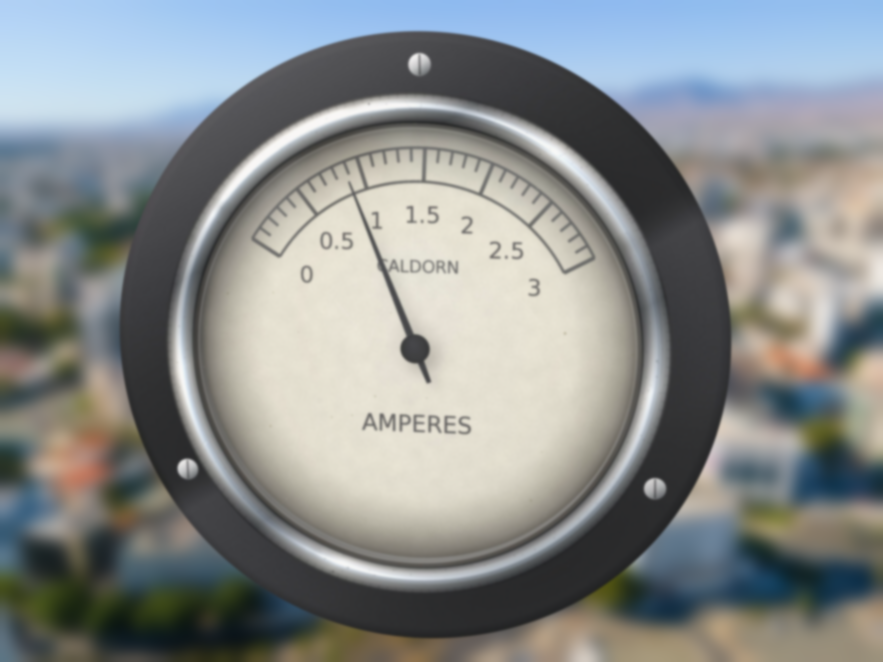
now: 0.9
